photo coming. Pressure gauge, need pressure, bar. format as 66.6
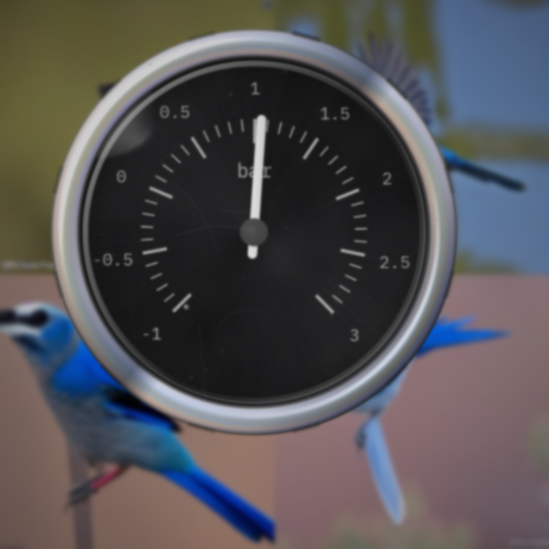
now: 1.05
